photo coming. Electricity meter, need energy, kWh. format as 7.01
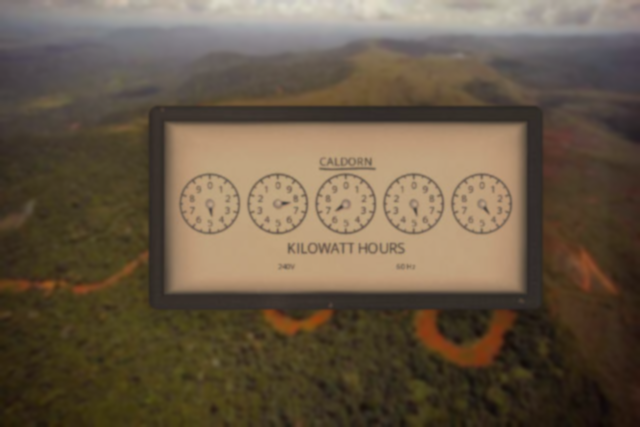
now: 47654
